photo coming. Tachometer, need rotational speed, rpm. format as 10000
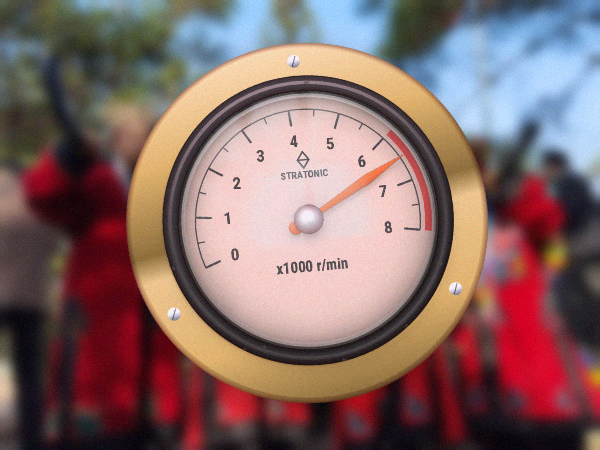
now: 6500
